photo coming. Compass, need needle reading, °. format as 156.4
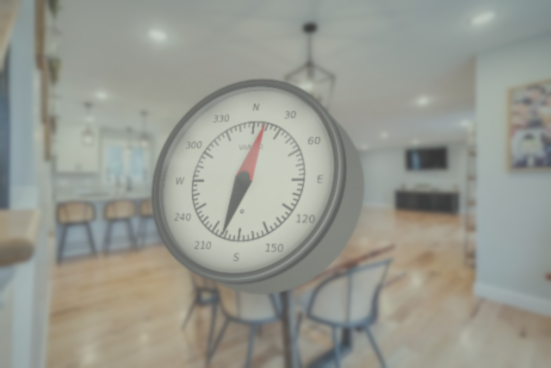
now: 15
